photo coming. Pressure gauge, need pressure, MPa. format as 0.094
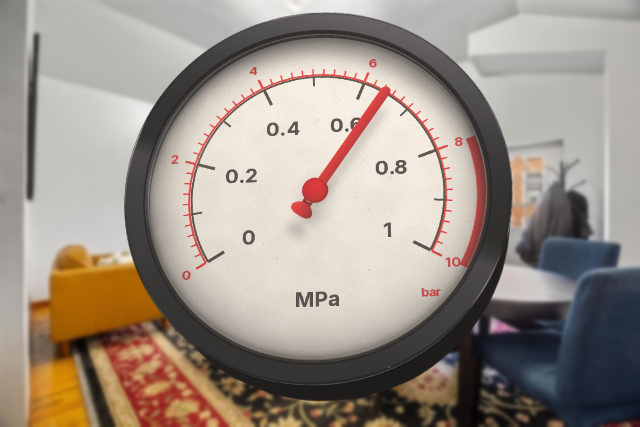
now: 0.65
